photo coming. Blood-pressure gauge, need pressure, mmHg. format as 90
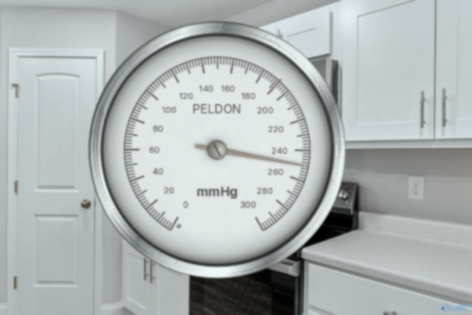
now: 250
